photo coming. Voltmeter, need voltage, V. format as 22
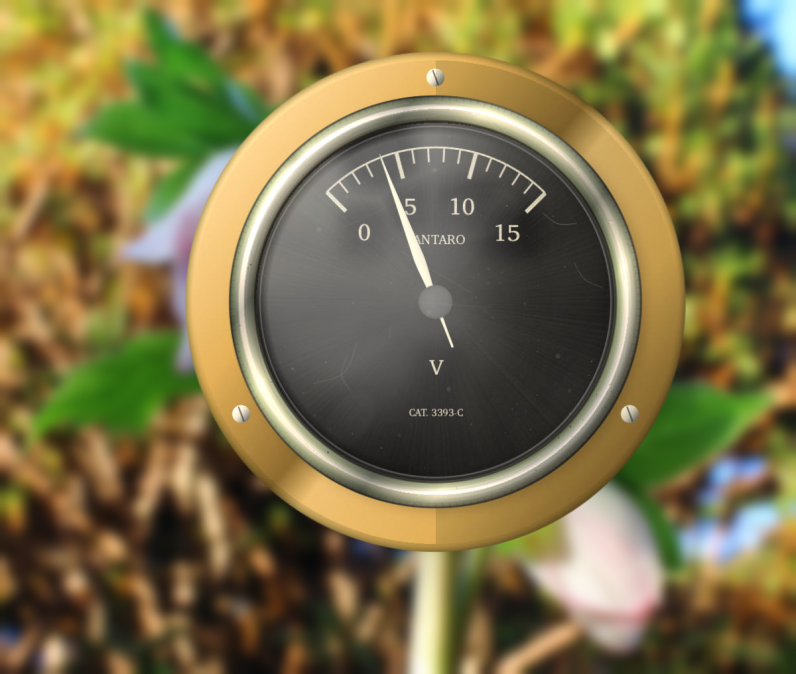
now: 4
